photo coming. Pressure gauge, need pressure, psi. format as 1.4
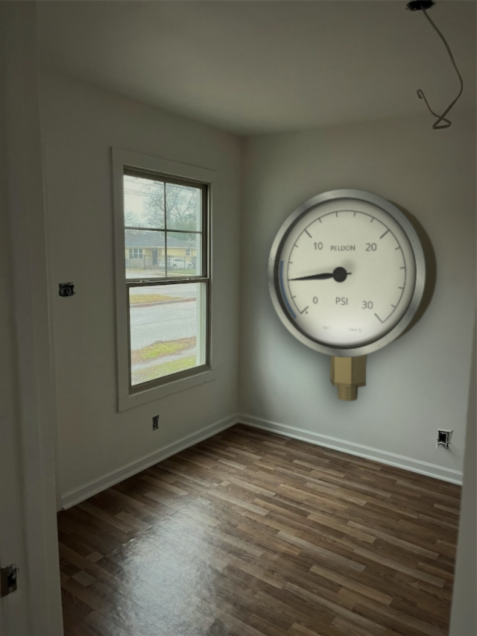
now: 4
